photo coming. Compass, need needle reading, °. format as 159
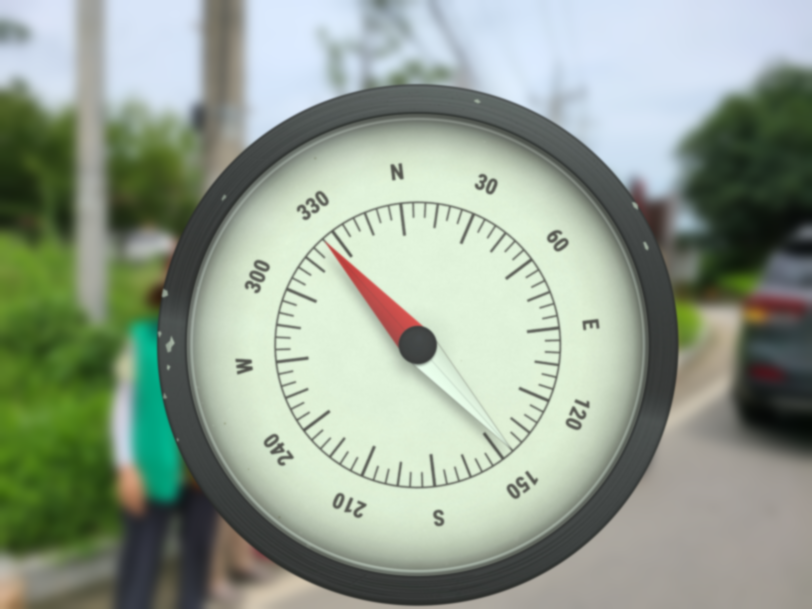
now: 325
